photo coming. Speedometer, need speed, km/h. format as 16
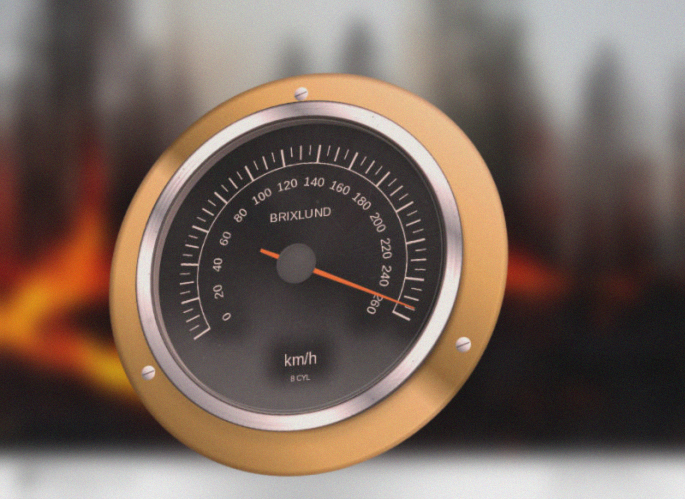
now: 255
